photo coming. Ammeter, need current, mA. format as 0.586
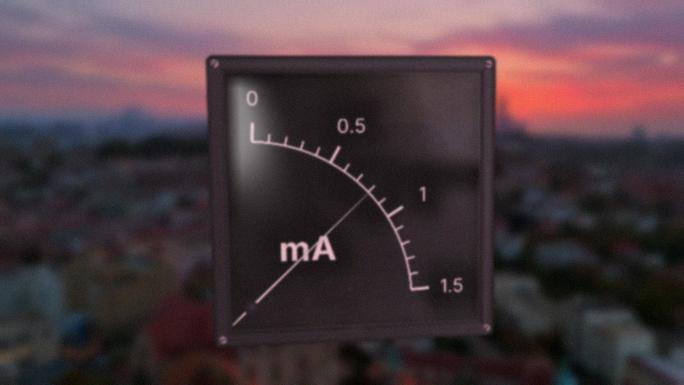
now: 0.8
